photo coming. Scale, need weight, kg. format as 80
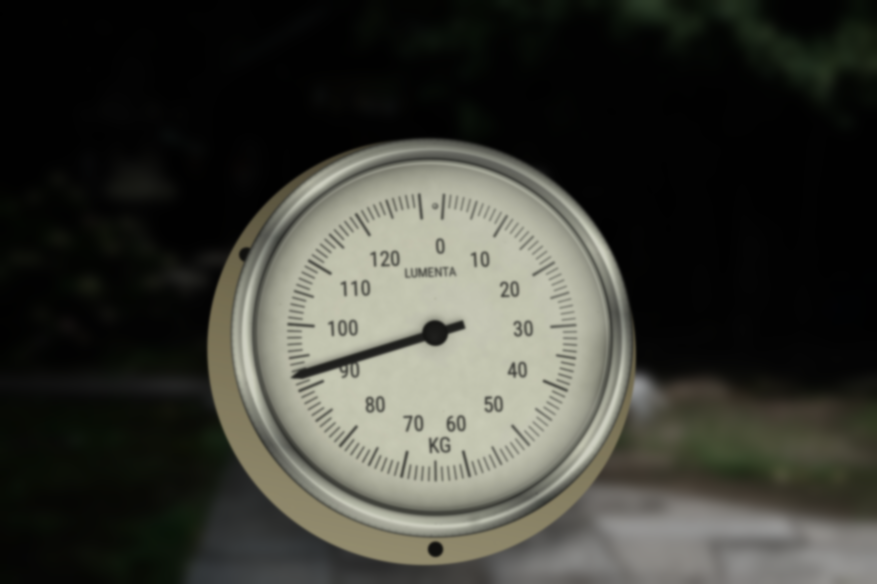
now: 92
